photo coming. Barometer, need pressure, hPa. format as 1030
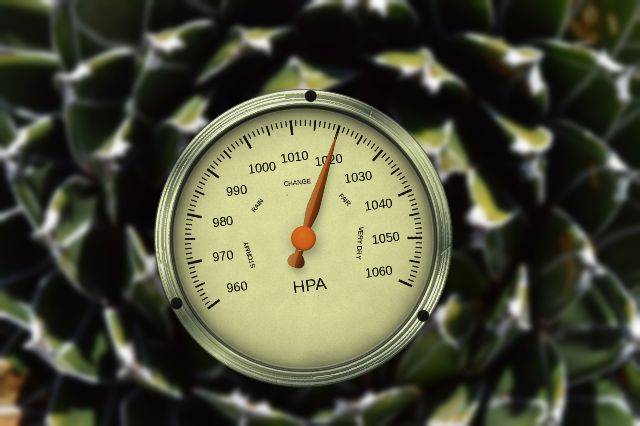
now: 1020
